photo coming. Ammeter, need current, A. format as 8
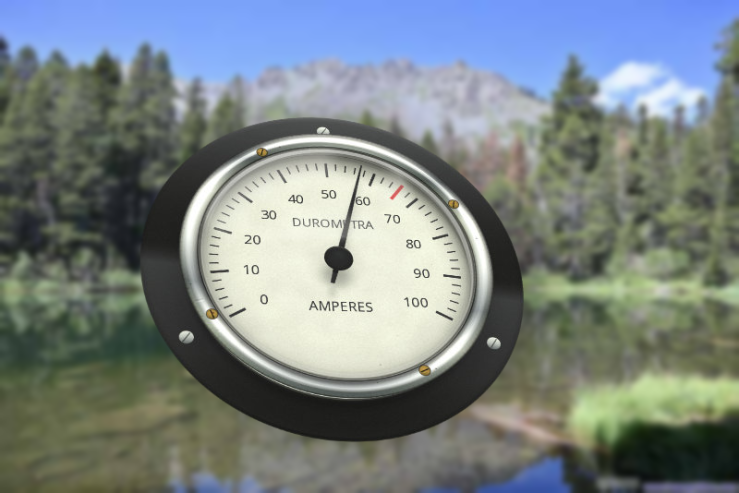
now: 57
